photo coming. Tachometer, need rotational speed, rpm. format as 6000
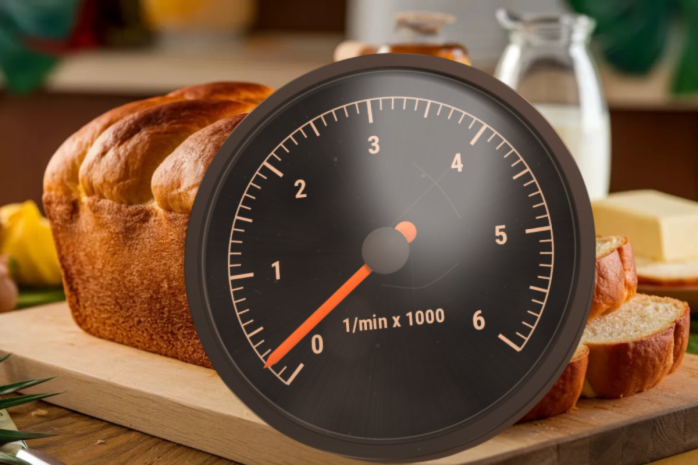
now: 200
